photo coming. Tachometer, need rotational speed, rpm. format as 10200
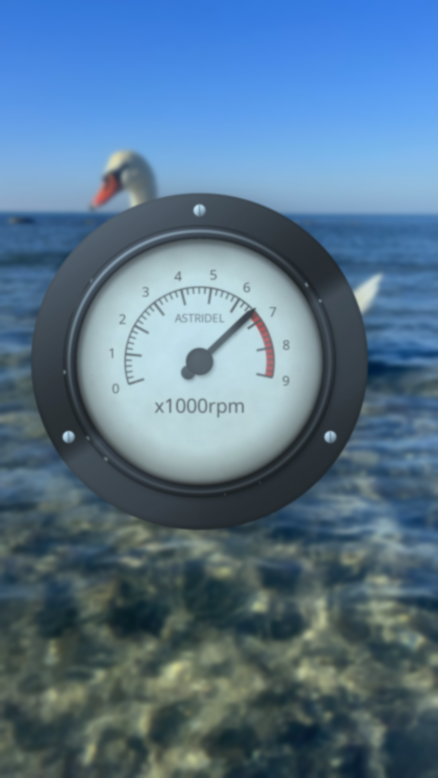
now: 6600
